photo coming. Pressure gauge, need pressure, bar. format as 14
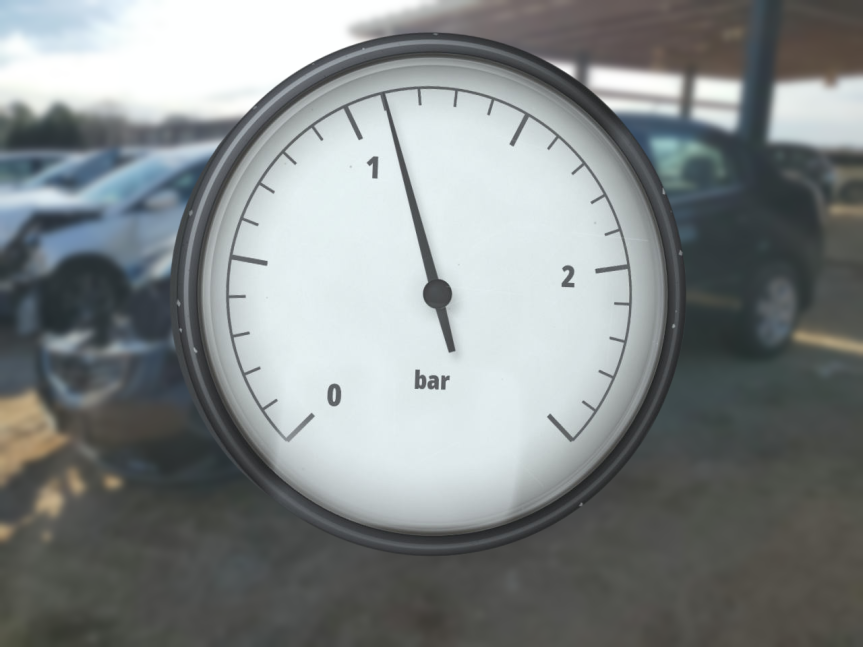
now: 1.1
